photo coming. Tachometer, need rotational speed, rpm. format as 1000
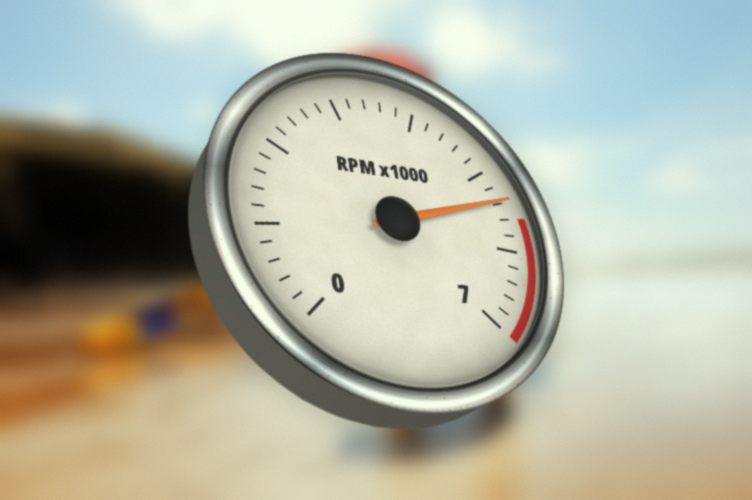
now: 5400
